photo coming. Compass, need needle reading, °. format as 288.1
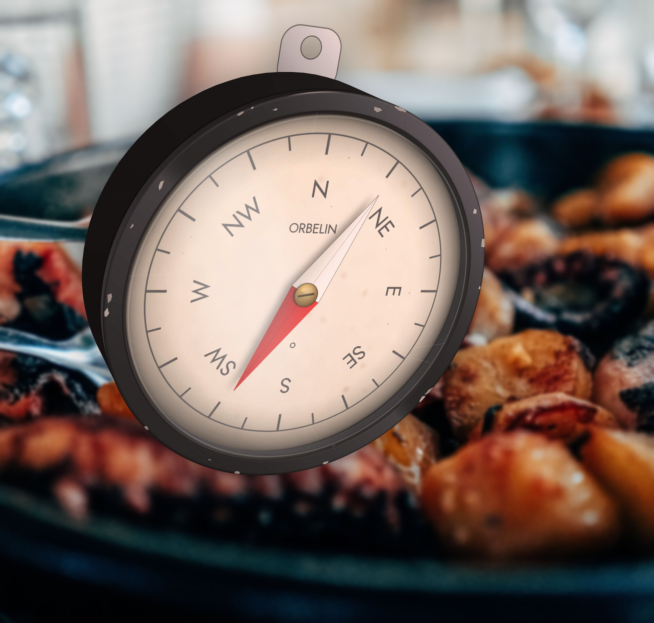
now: 210
